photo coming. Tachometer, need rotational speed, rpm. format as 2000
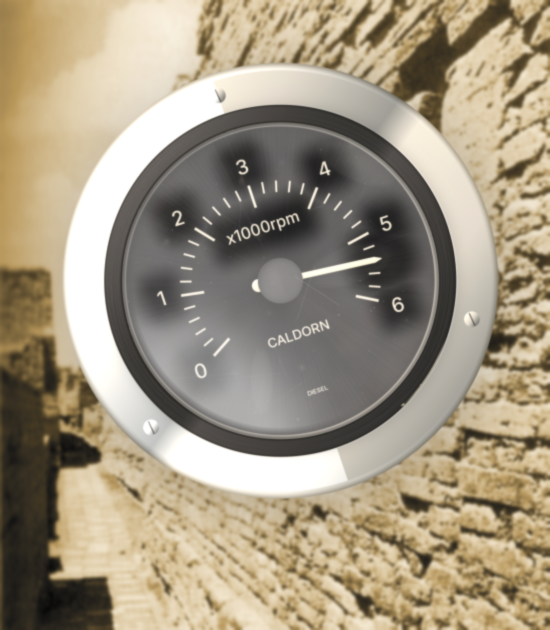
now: 5400
